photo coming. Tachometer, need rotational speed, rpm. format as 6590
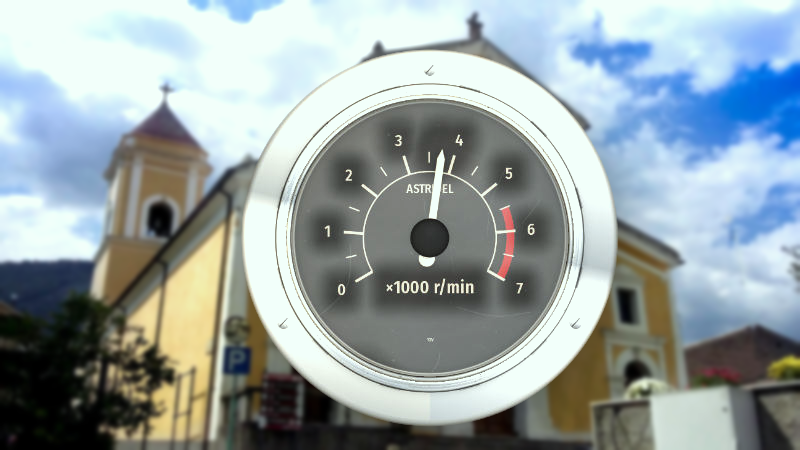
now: 3750
